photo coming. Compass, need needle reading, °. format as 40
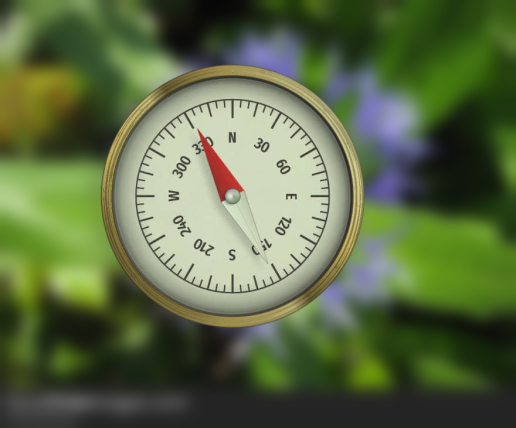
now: 332.5
